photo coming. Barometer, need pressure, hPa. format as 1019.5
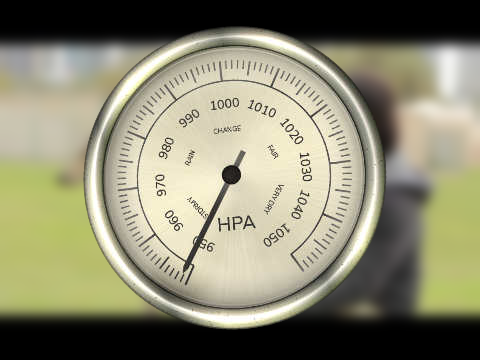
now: 951
